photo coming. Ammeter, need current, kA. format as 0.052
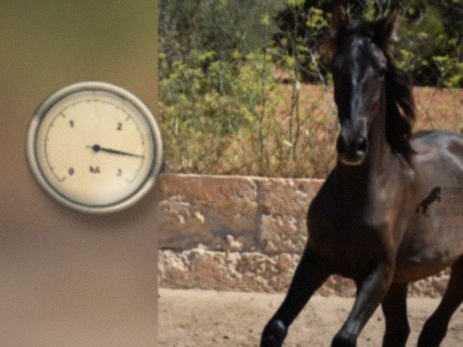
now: 2.6
